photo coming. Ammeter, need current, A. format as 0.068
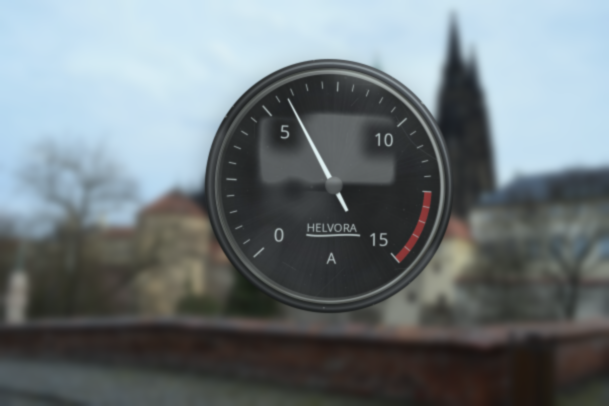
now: 5.75
